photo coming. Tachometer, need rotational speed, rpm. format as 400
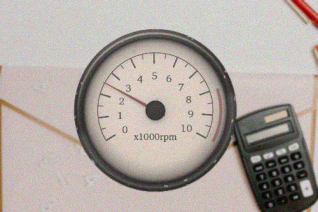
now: 2500
